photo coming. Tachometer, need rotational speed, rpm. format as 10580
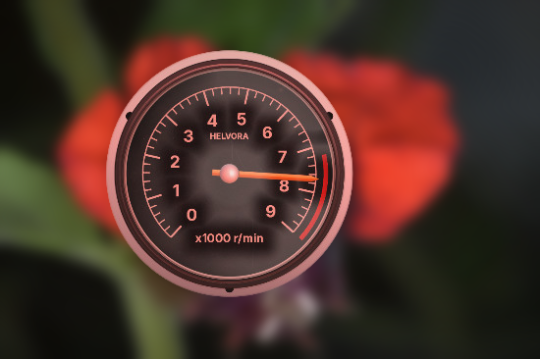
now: 7700
